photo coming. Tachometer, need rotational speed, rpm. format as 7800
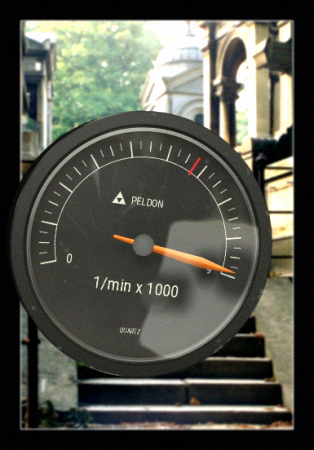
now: 8875
